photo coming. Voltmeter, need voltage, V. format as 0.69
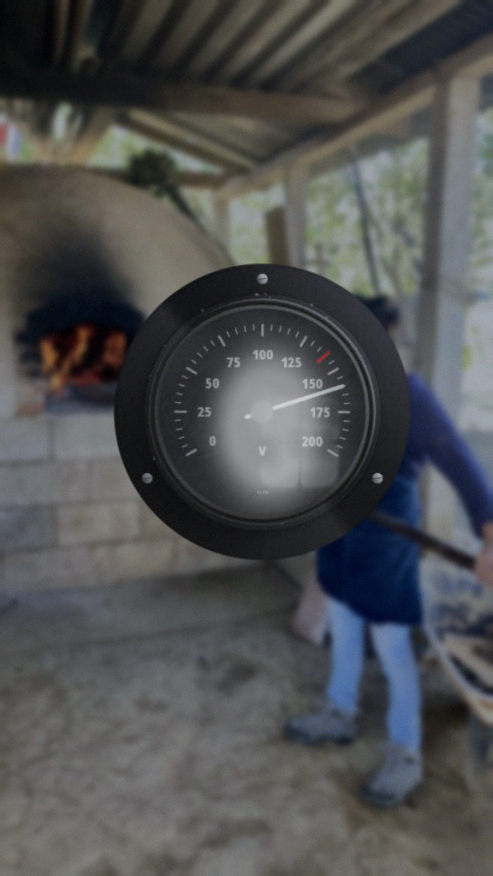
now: 160
